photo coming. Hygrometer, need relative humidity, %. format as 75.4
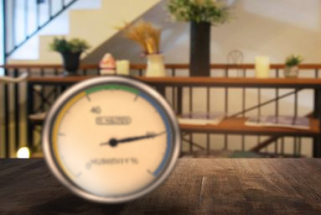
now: 80
